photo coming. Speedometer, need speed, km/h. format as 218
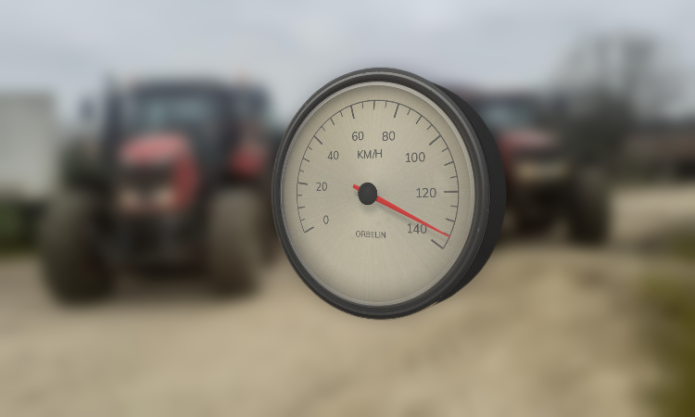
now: 135
